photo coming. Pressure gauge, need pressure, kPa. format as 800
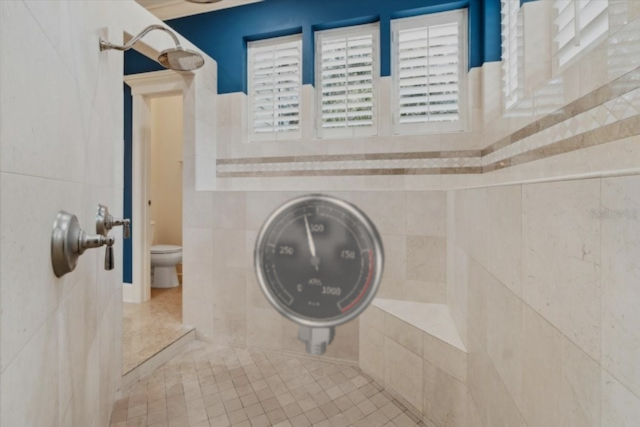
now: 450
